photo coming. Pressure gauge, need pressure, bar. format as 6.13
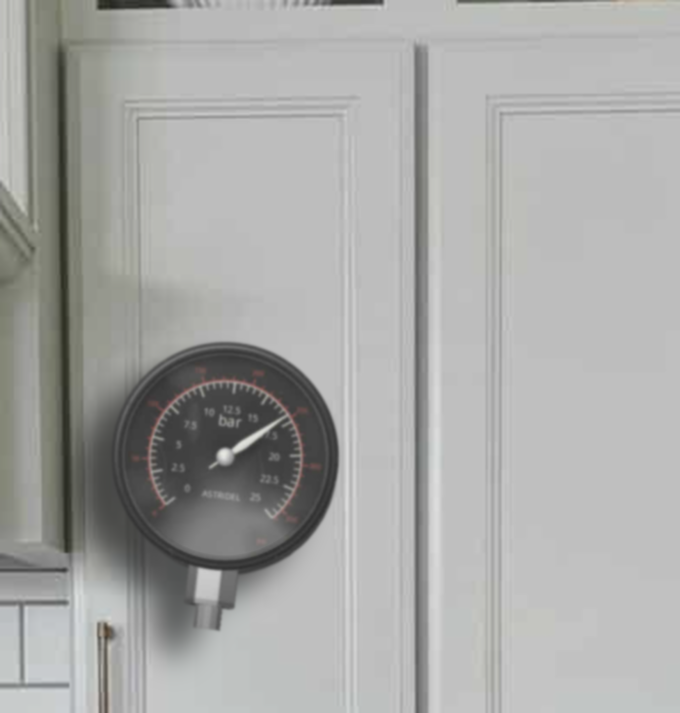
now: 17
